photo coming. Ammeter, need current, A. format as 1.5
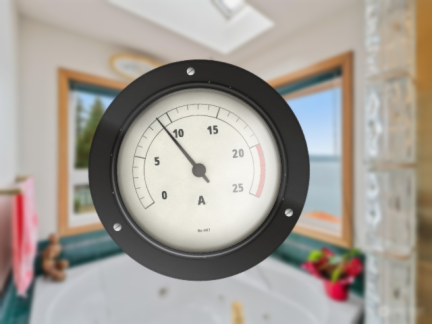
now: 9
